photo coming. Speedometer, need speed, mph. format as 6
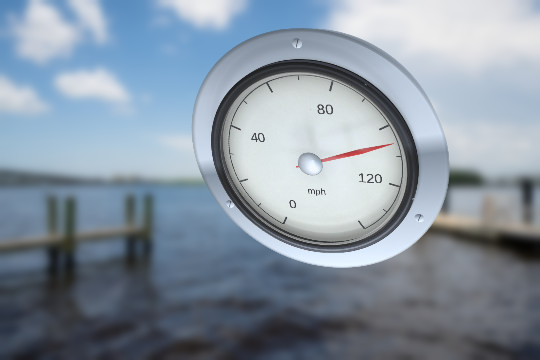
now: 105
